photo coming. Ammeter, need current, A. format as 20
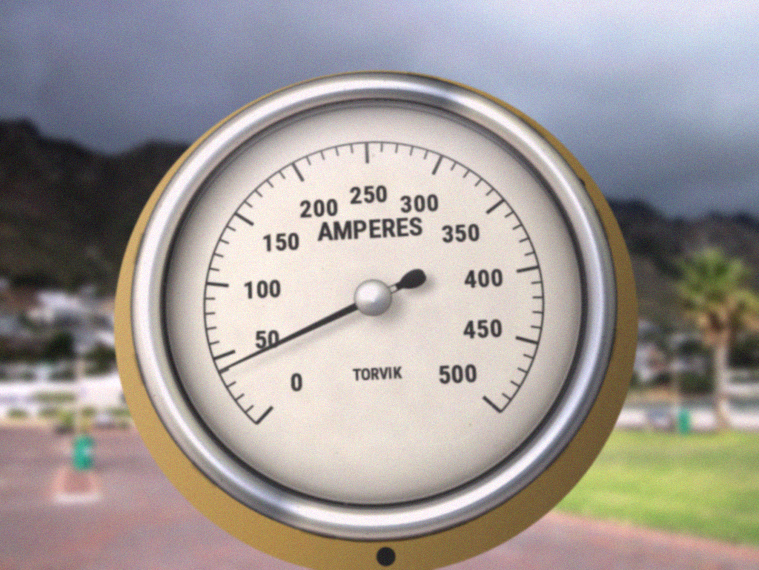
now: 40
